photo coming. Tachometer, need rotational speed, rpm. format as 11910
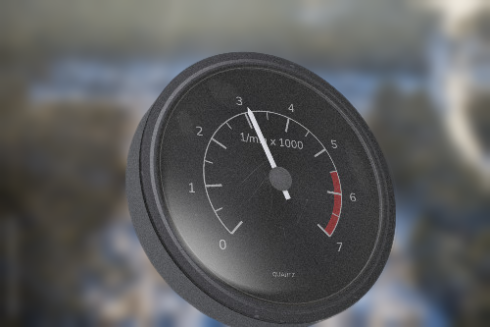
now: 3000
